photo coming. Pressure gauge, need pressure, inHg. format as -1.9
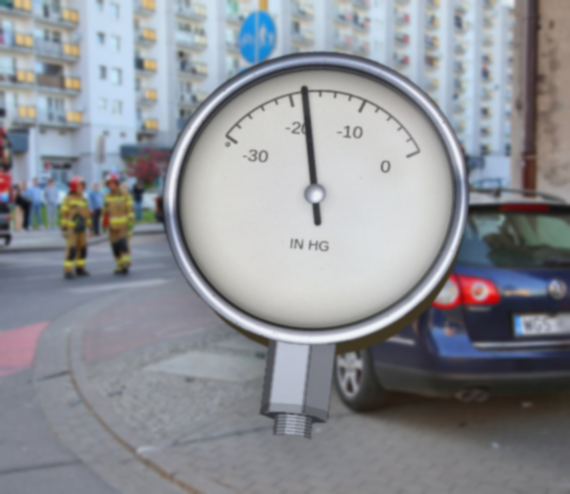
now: -18
